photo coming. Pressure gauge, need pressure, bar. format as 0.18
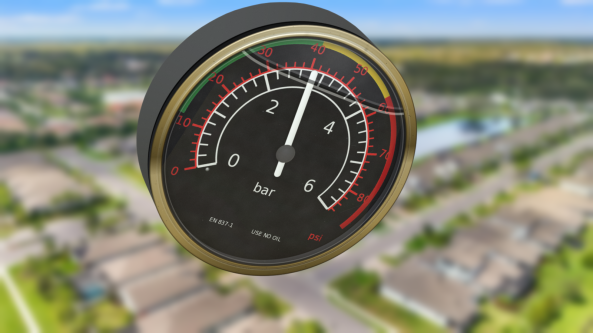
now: 2.8
